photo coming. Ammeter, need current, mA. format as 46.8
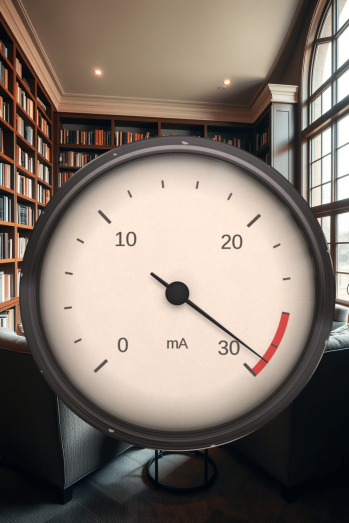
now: 29
